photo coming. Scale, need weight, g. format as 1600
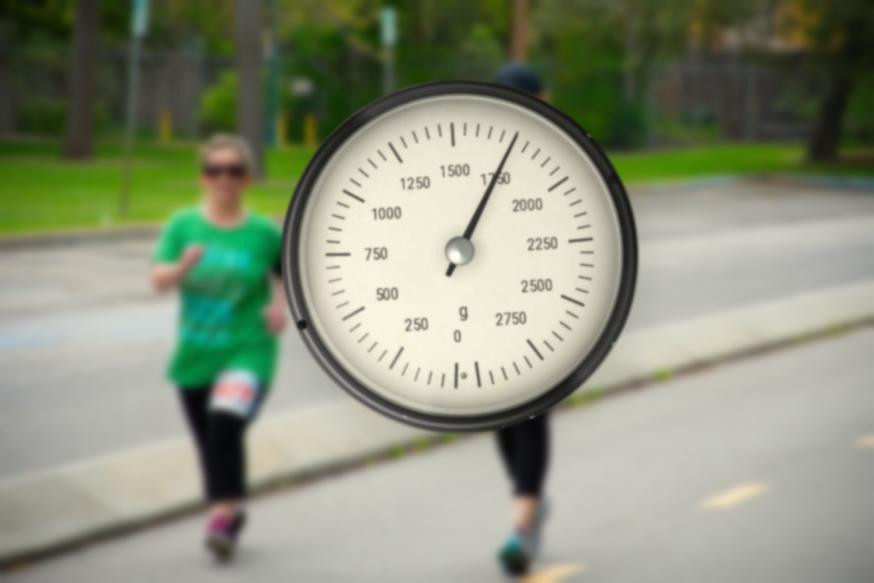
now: 1750
